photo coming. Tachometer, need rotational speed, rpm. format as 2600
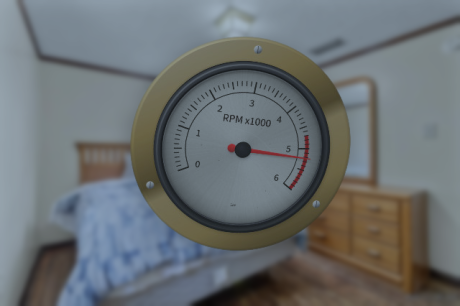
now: 5200
